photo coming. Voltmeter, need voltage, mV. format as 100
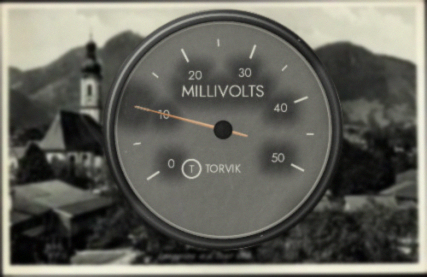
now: 10
